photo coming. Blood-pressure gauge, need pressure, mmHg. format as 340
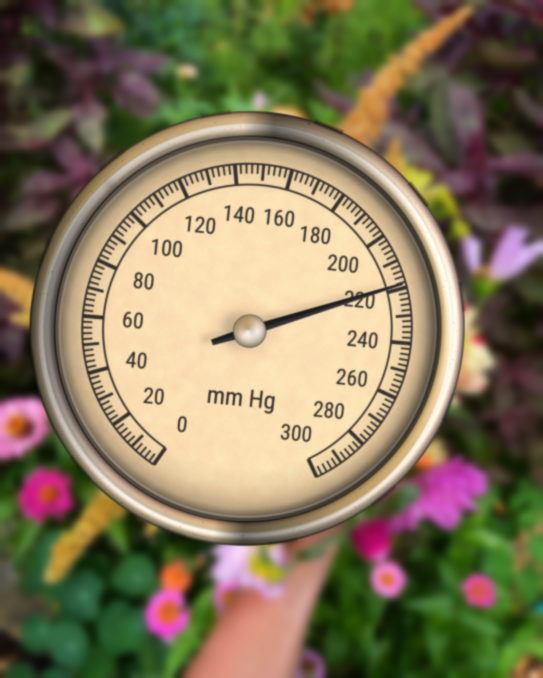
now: 218
